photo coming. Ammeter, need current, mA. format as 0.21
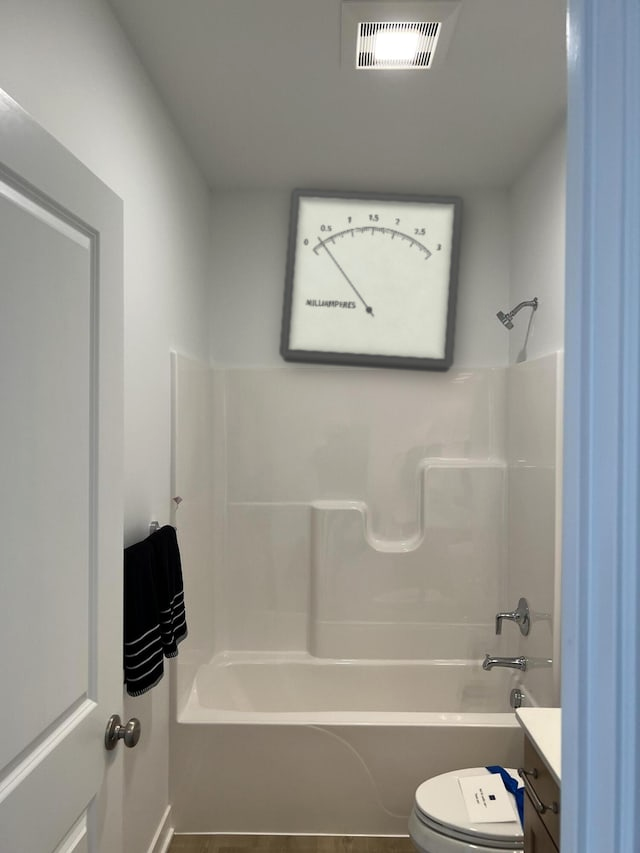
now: 0.25
